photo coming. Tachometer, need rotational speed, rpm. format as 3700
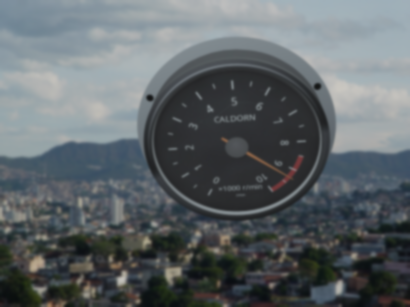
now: 9250
